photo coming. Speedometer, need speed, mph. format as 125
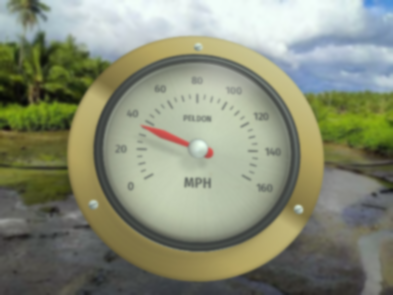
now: 35
